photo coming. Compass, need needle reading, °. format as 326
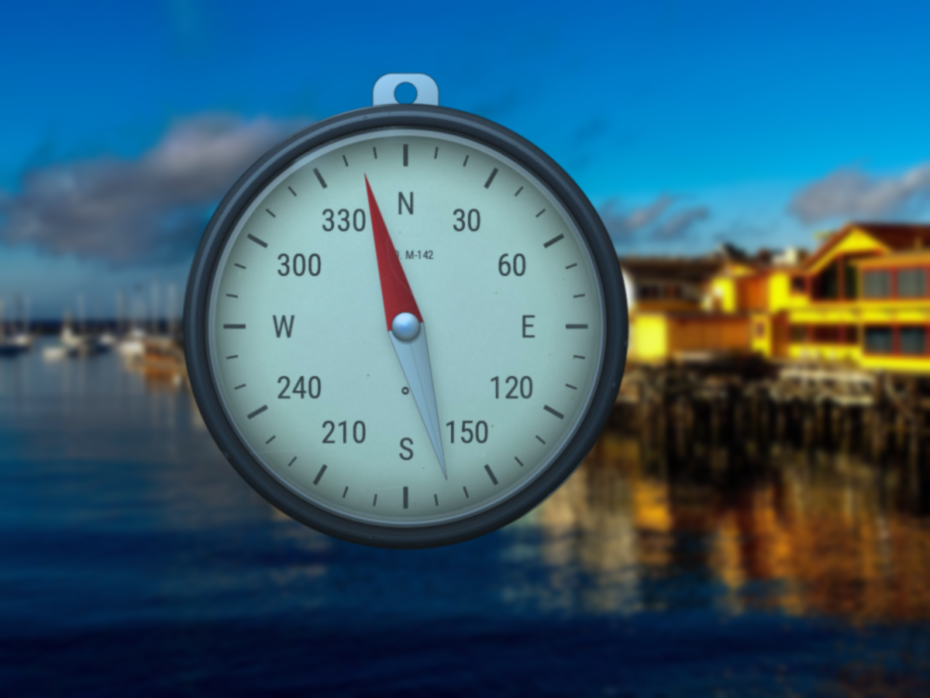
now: 345
